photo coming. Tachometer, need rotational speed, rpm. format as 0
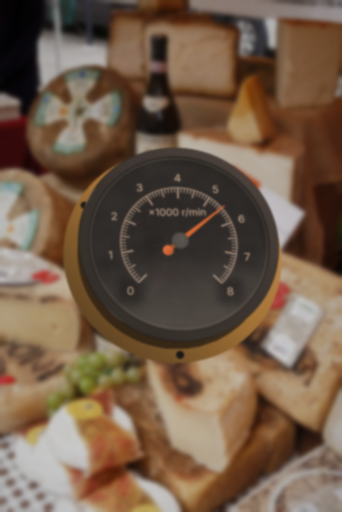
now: 5500
